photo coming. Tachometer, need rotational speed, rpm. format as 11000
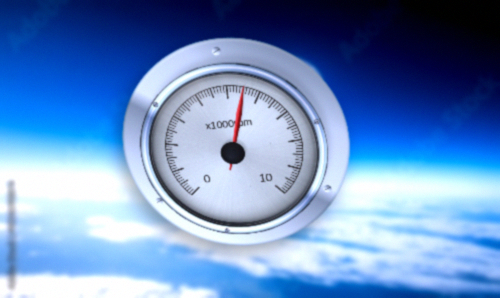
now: 5500
